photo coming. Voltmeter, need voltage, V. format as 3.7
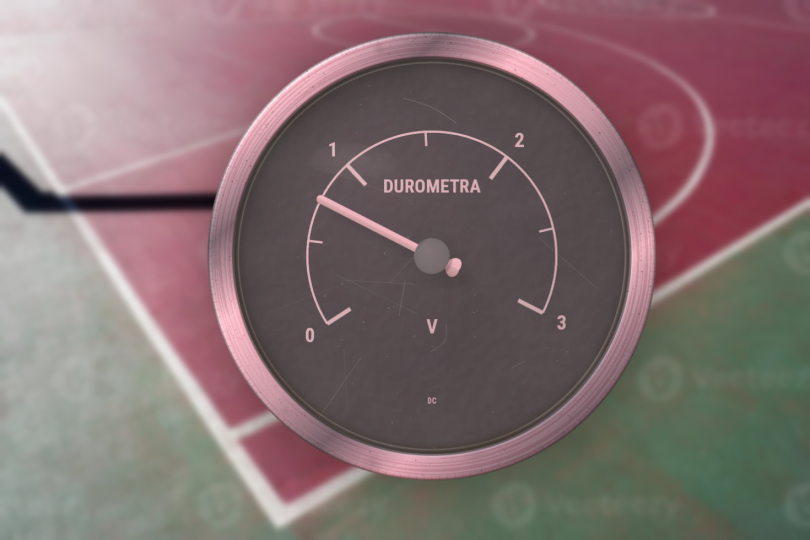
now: 0.75
